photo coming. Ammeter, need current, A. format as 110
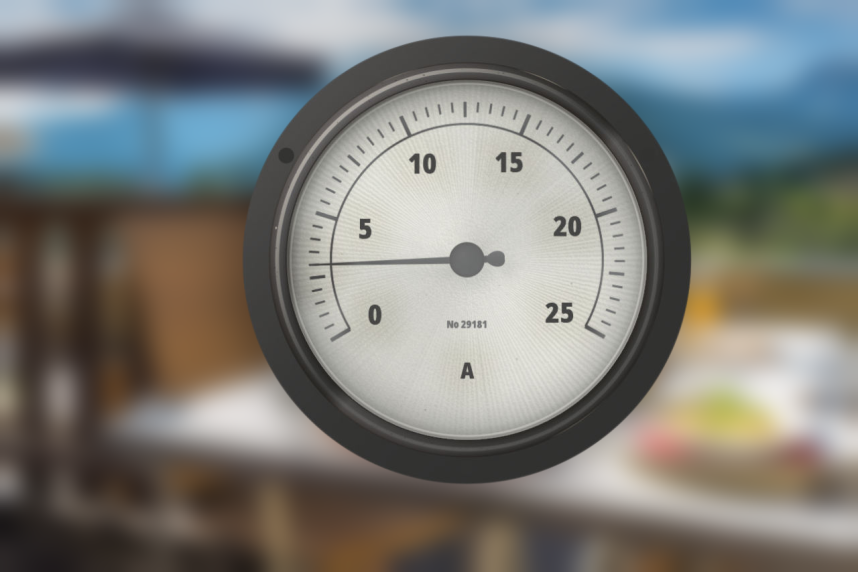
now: 3
